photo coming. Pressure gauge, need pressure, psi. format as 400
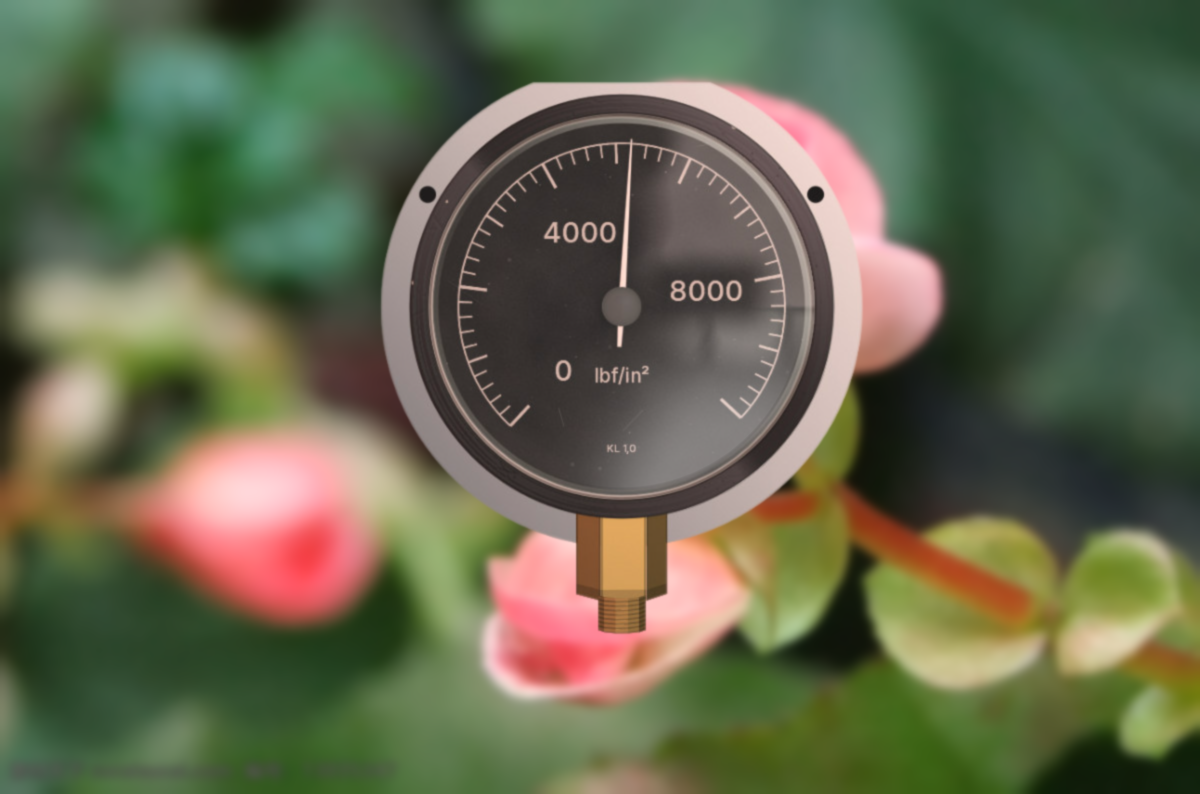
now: 5200
